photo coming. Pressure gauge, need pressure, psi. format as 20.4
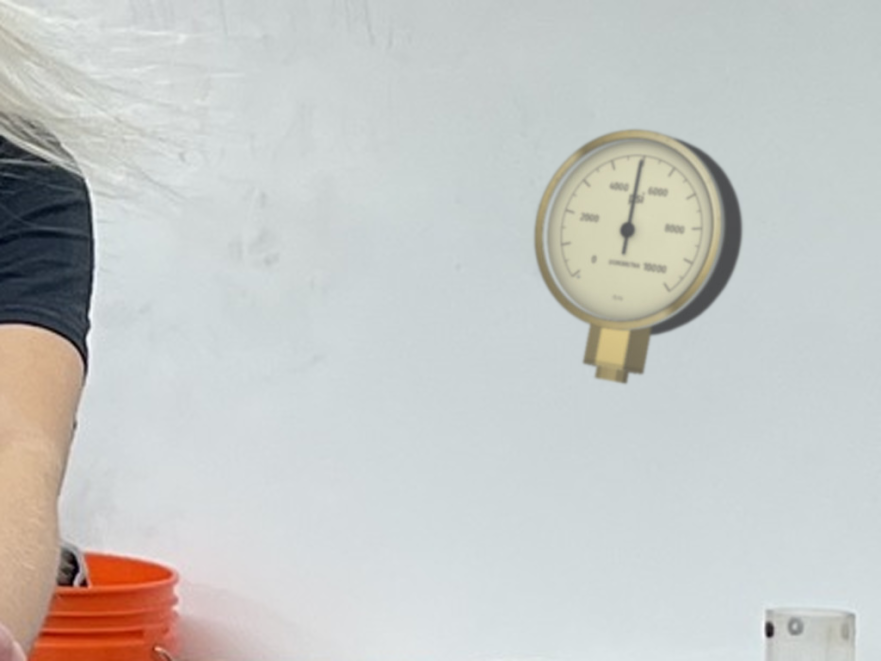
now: 5000
